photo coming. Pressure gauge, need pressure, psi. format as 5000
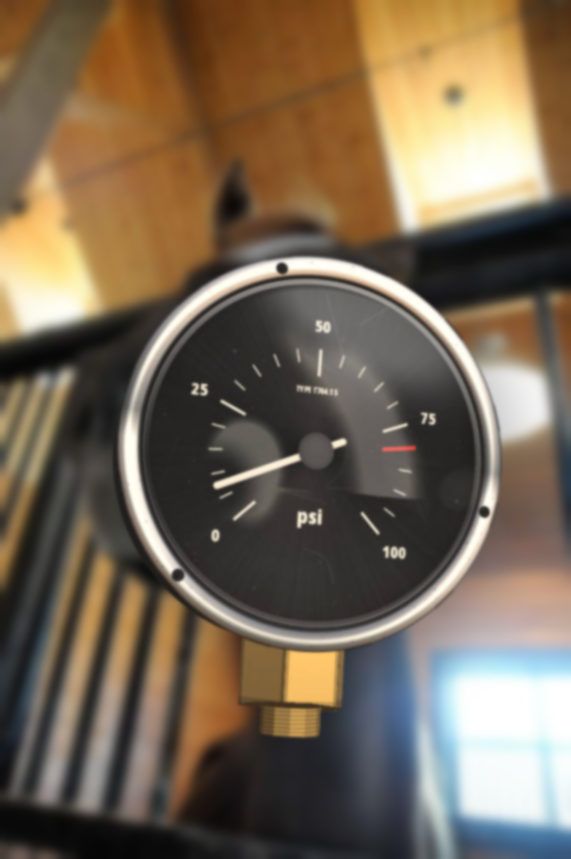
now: 7.5
